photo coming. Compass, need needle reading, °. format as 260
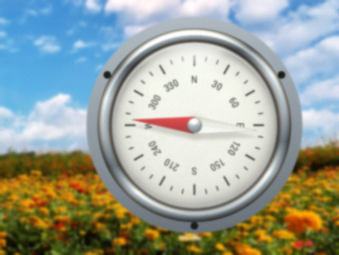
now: 275
